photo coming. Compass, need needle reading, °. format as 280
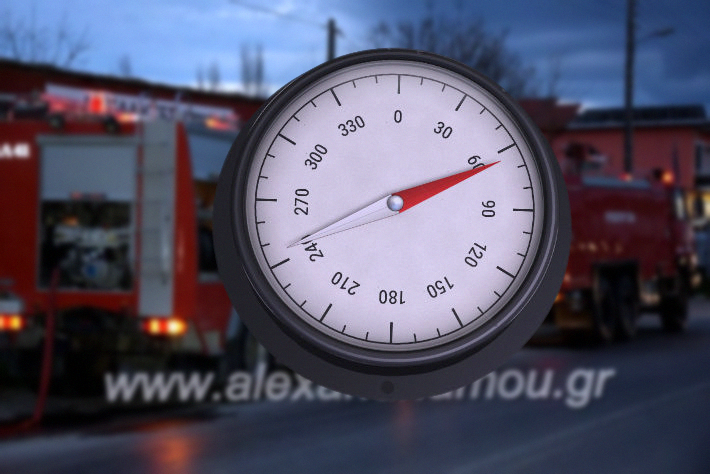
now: 65
